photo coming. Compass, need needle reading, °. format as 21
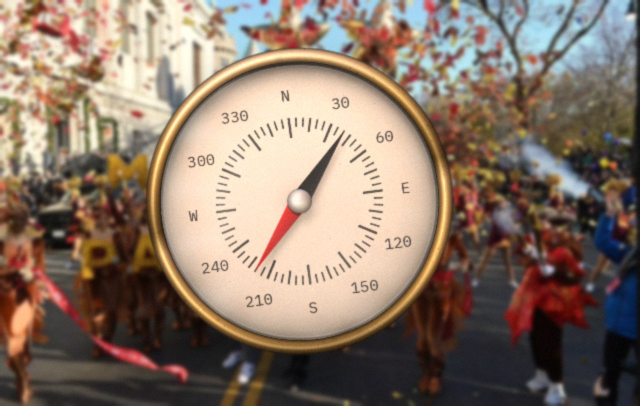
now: 220
